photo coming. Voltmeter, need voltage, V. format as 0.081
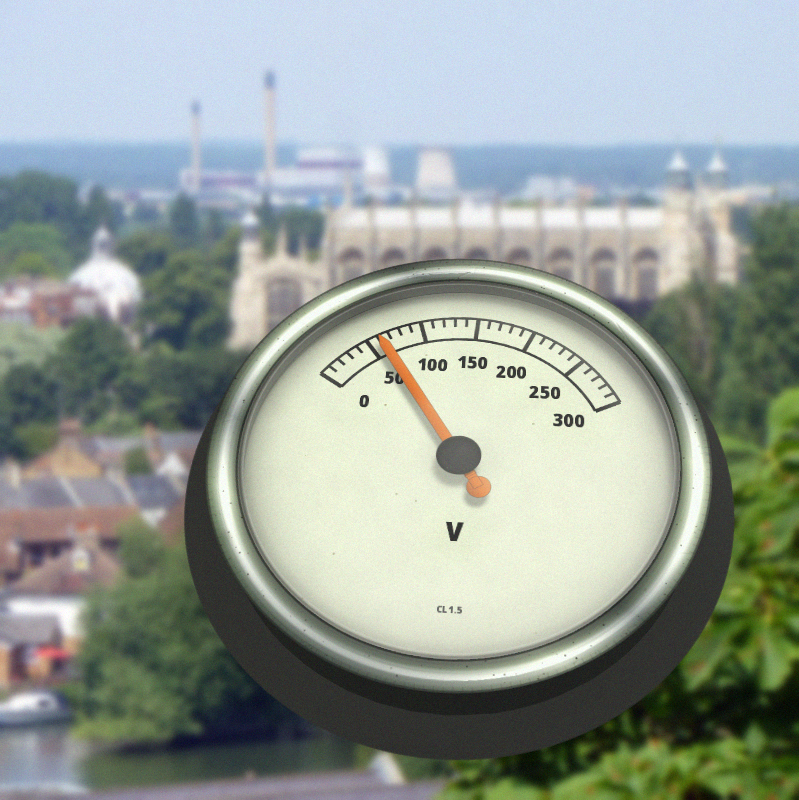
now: 60
